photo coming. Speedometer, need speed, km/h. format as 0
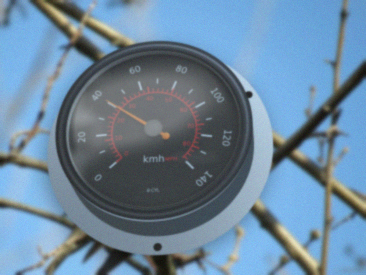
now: 40
